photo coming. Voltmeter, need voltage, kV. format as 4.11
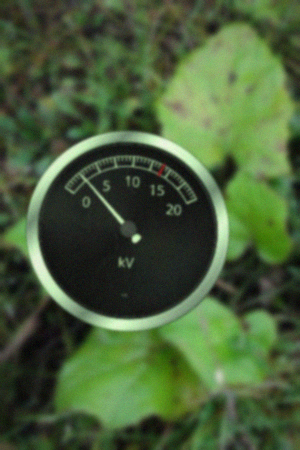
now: 2.5
